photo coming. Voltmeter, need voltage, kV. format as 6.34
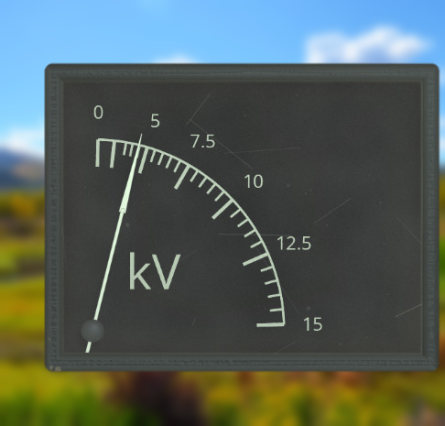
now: 4.5
